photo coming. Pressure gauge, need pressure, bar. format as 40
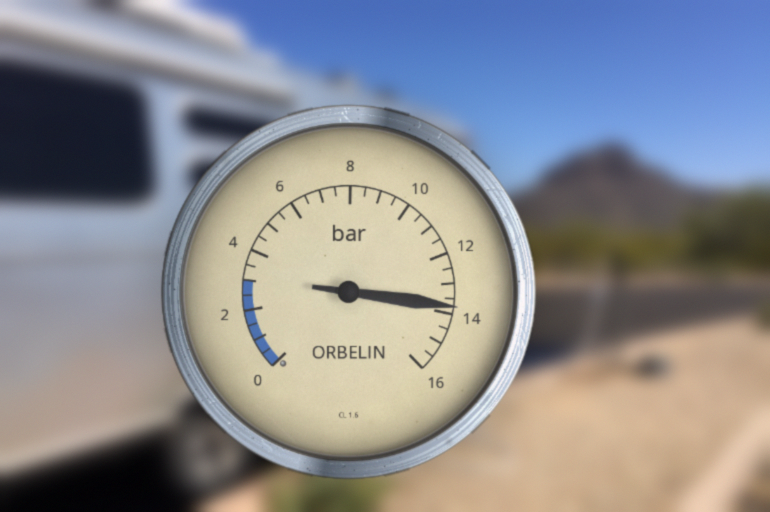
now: 13.75
